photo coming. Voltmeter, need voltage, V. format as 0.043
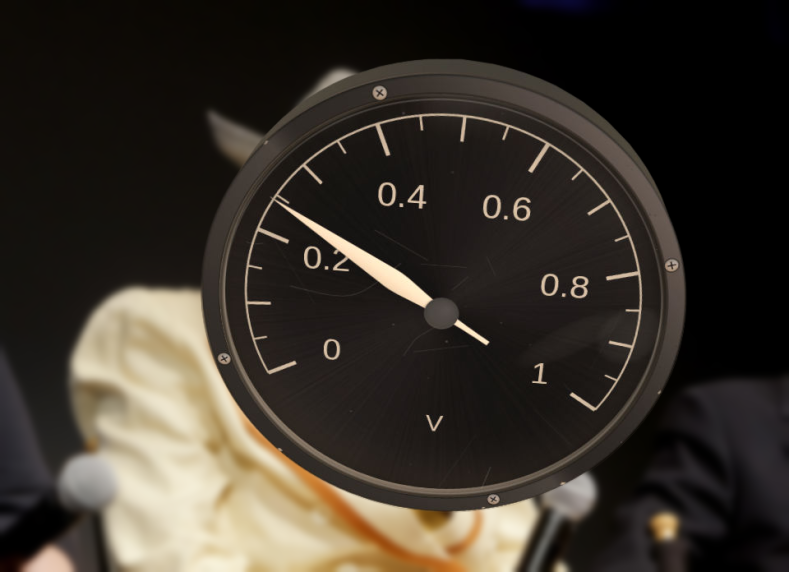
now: 0.25
